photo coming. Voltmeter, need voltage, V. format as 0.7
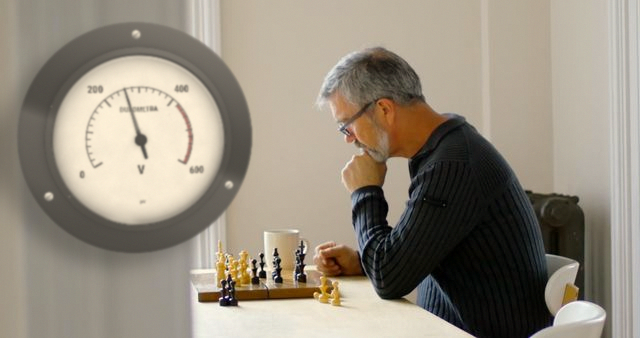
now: 260
